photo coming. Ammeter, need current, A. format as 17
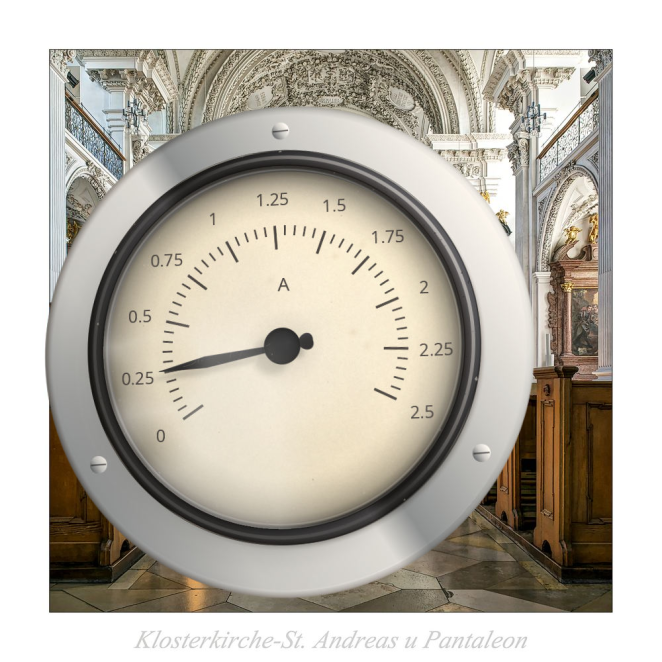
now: 0.25
